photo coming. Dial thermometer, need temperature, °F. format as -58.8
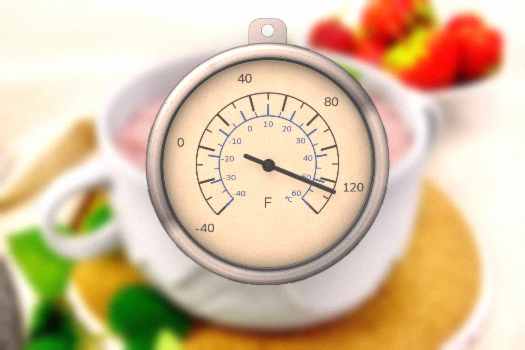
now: 125
